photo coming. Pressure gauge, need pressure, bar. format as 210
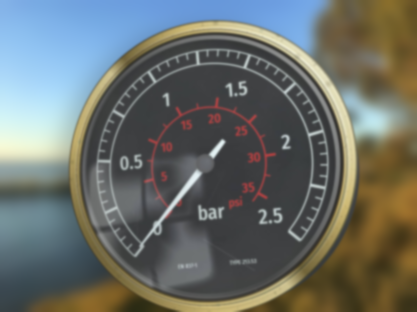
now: 0
